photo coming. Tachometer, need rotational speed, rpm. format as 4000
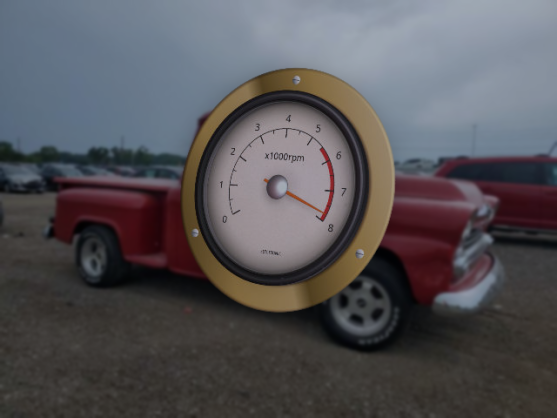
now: 7750
